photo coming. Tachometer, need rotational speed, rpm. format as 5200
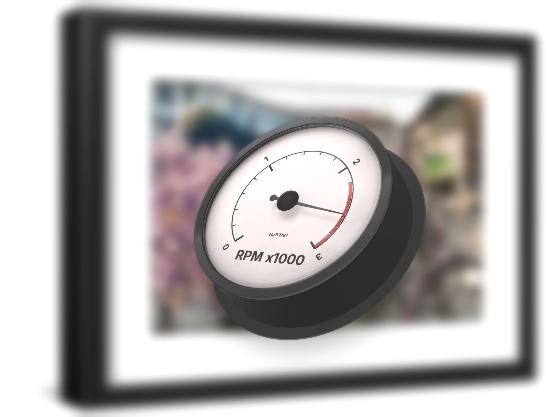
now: 2600
